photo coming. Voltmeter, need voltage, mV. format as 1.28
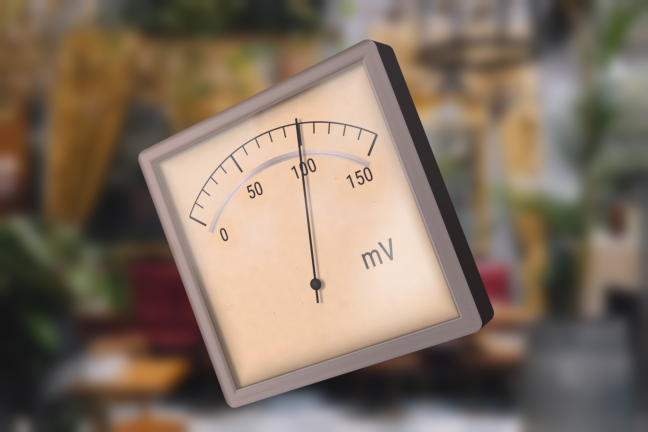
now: 100
